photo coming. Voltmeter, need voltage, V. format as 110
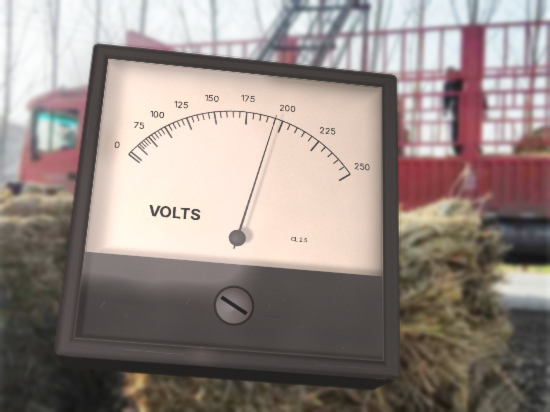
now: 195
